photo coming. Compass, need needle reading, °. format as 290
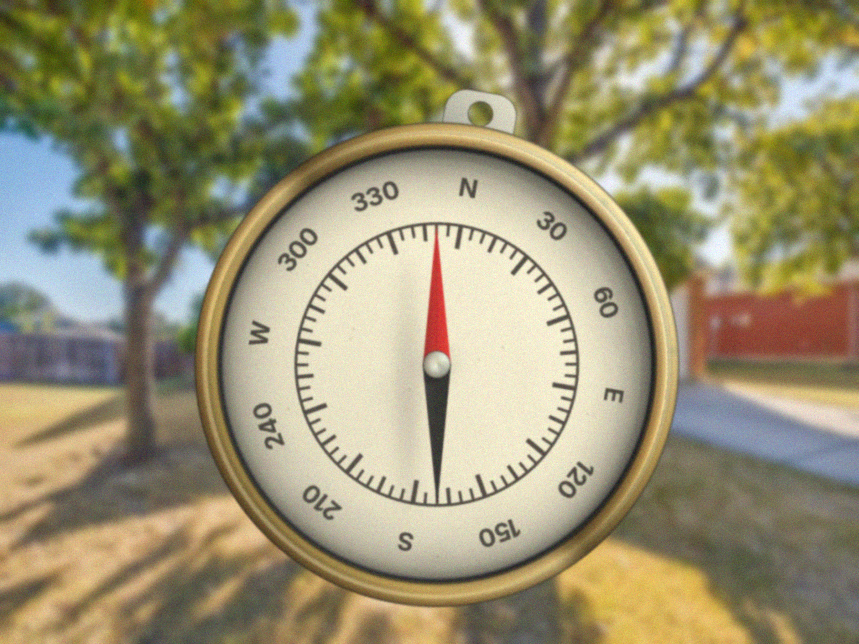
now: 350
